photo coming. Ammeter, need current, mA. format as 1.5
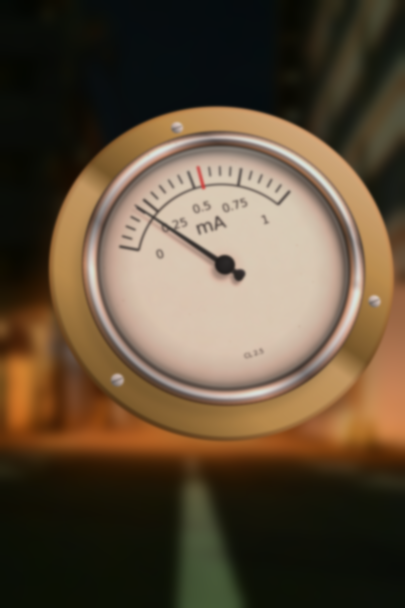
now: 0.2
